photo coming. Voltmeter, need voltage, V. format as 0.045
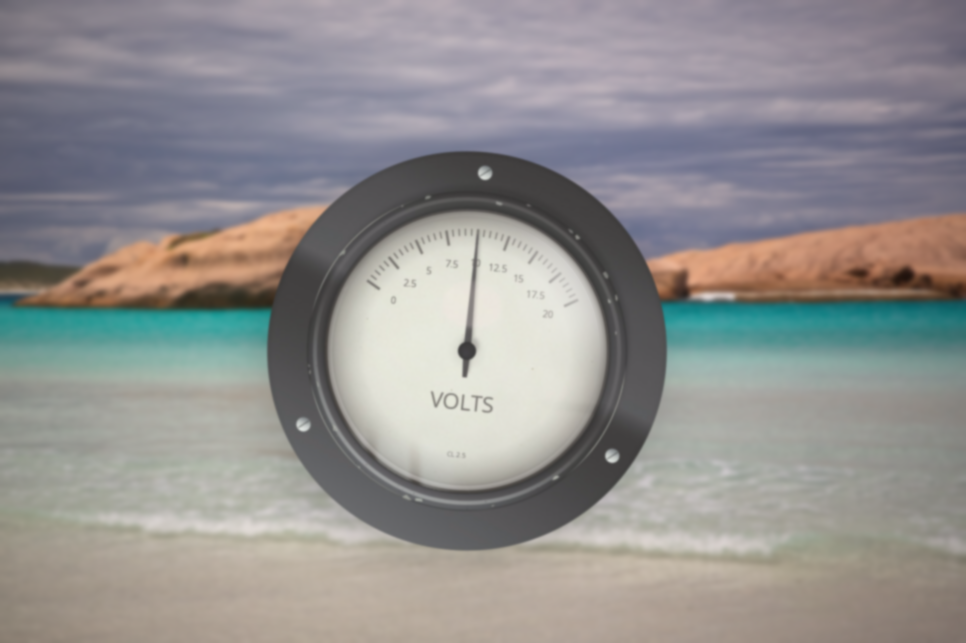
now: 10
